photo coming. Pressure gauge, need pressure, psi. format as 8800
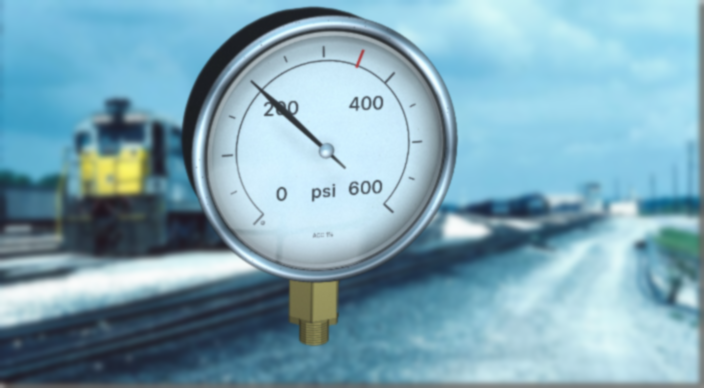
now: 200
